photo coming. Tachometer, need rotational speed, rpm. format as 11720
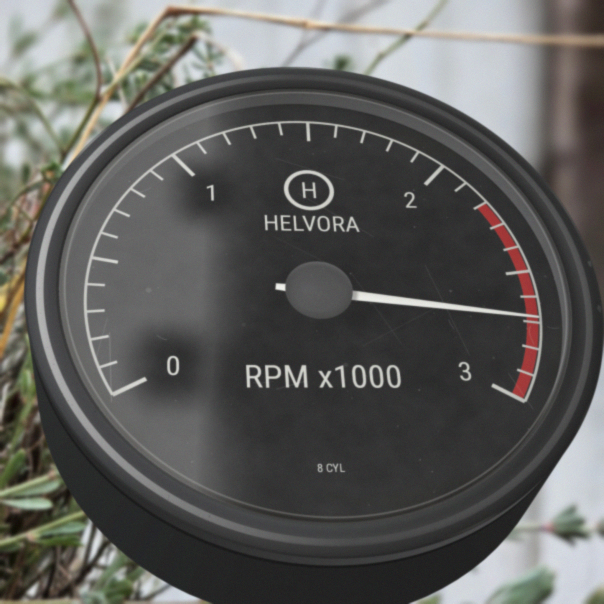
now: 2700
